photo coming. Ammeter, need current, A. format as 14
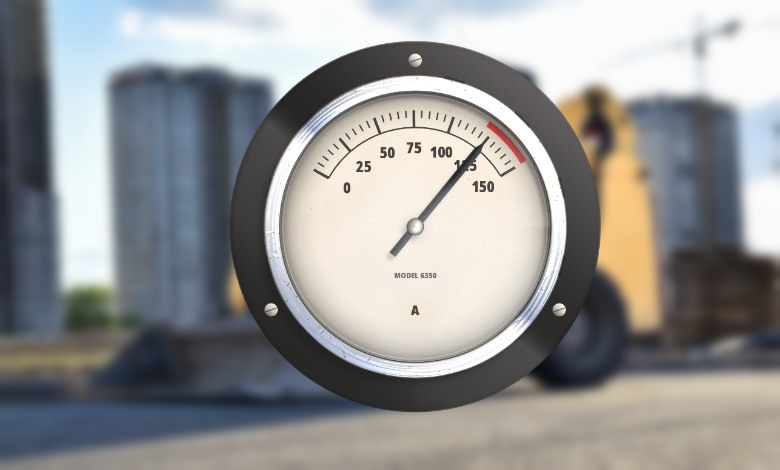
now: 125
